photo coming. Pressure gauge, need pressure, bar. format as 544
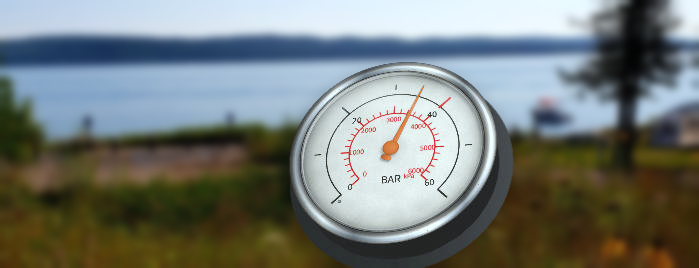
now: 35
